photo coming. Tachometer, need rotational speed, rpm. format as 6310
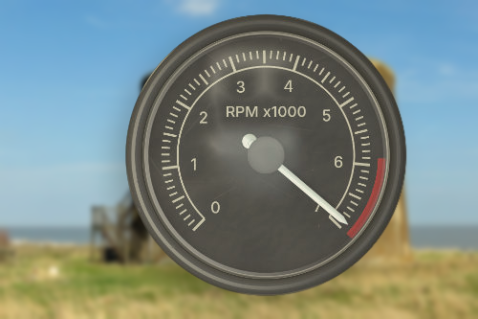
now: 6900
